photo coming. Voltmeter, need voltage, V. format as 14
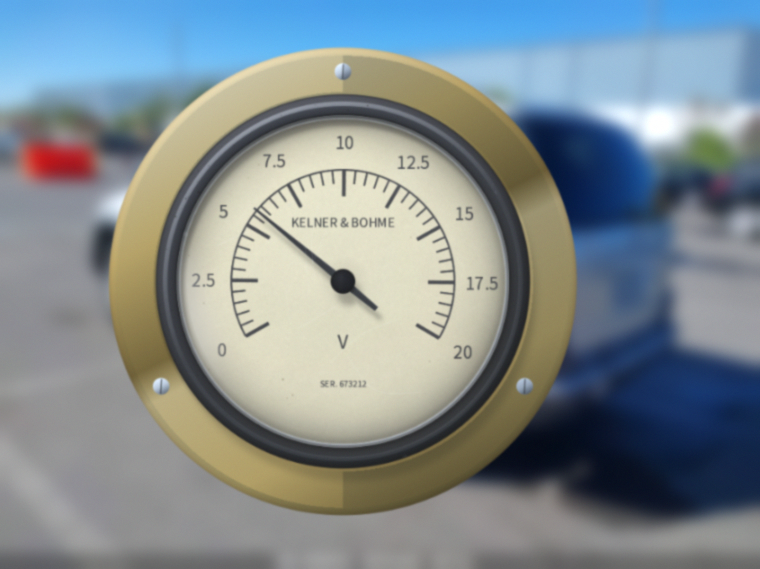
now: 5.75
